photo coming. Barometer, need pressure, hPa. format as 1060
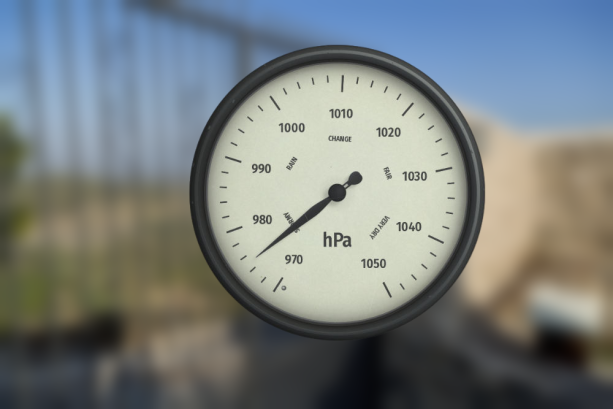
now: 975
